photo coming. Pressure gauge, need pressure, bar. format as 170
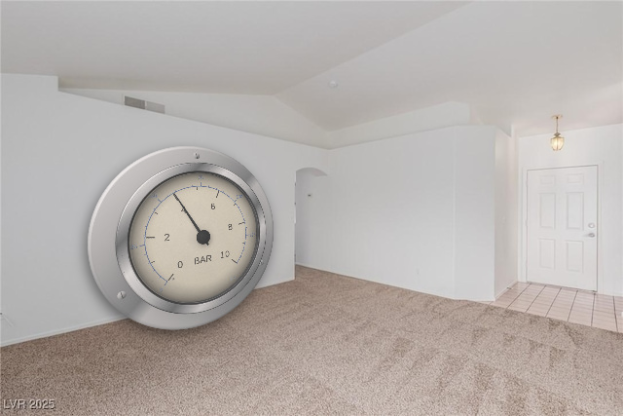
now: 4
